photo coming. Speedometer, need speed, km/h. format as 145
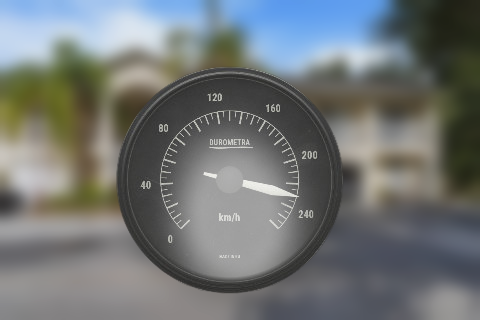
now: 230
